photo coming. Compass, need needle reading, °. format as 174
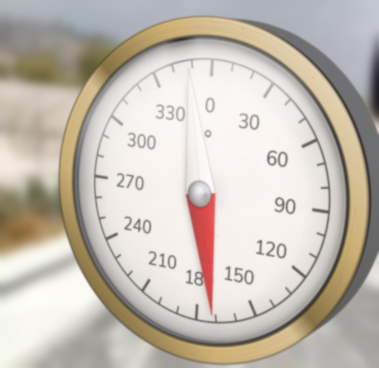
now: 170
